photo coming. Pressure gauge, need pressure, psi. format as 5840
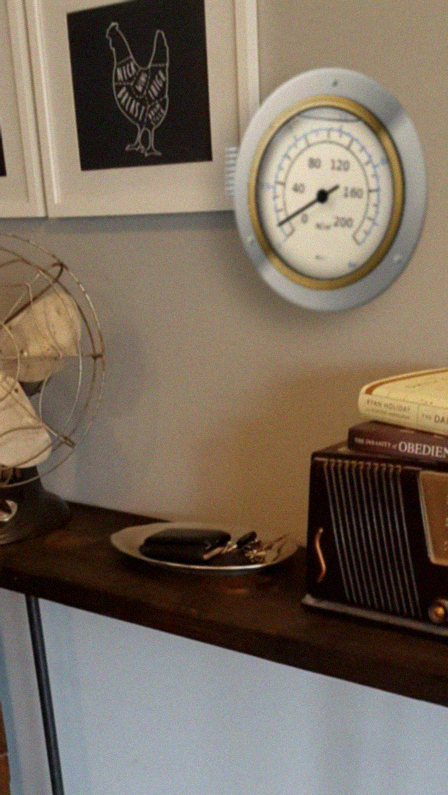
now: 10
